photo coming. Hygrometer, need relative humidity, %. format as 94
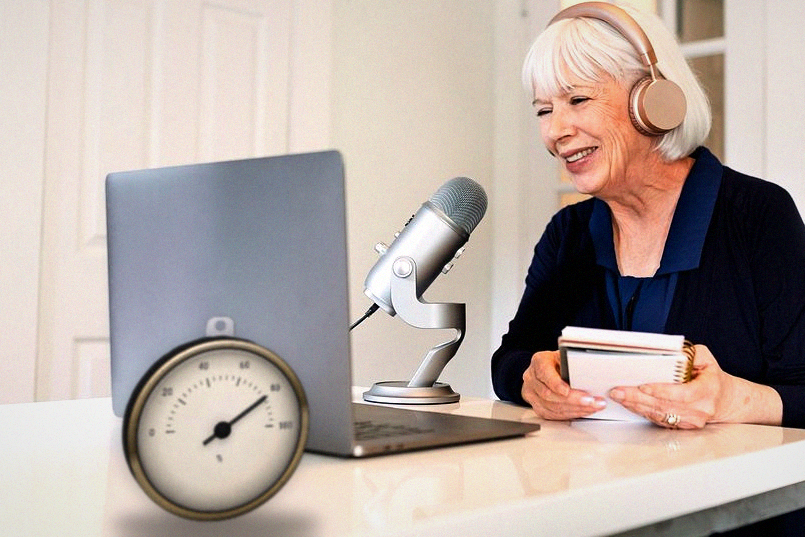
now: 80
